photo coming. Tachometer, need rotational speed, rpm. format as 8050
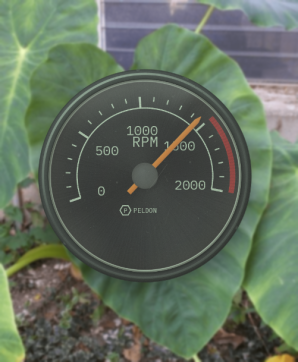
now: 1450
